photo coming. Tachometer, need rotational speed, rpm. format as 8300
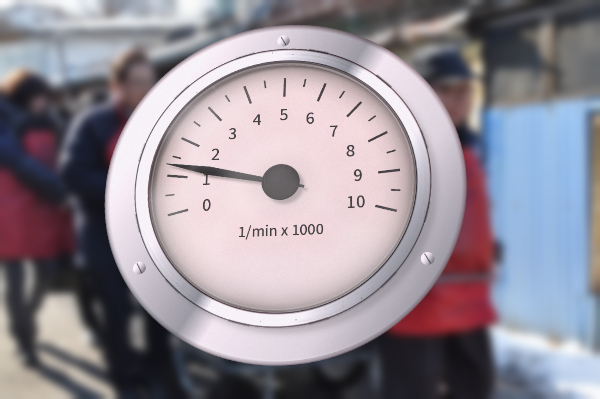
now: 1250
